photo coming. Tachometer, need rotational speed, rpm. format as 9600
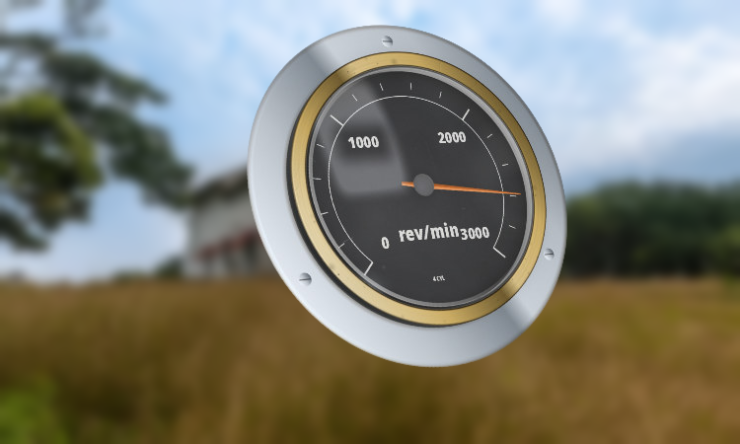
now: 2600
